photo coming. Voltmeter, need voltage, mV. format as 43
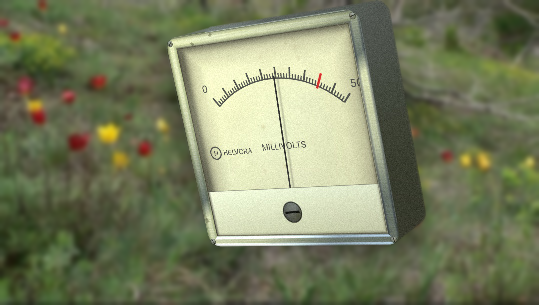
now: 25
